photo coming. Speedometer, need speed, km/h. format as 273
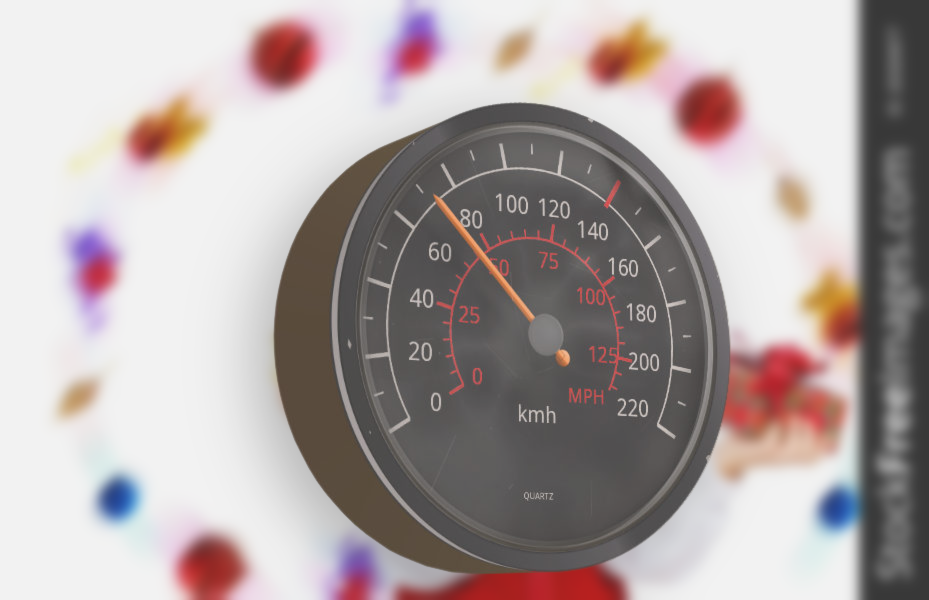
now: 70
